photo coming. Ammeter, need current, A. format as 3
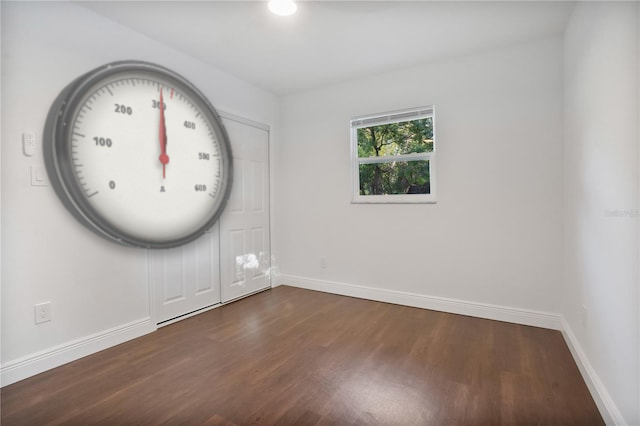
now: 300
